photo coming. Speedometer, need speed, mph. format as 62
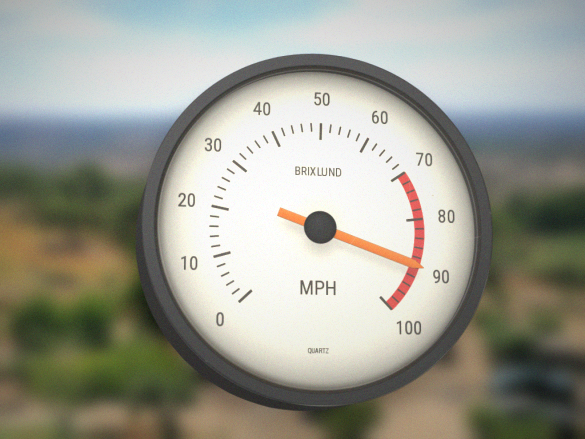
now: 90
